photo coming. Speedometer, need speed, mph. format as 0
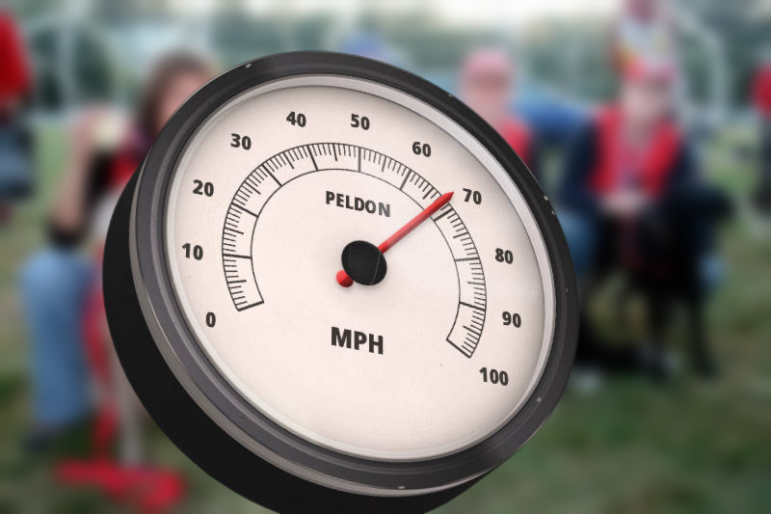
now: 68
